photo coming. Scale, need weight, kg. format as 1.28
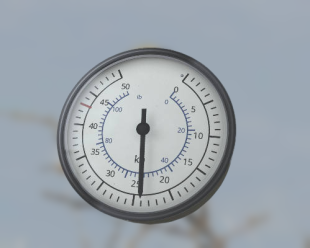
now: 24
